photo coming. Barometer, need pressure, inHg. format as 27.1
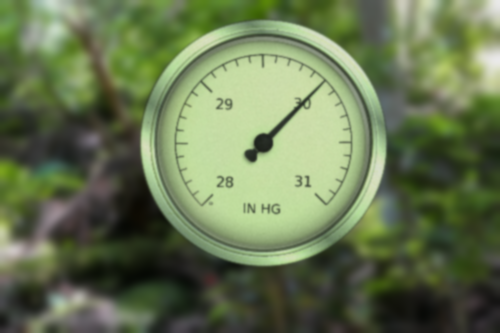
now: 30
